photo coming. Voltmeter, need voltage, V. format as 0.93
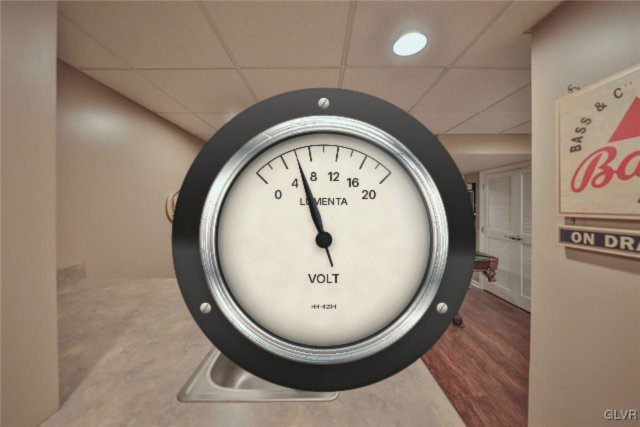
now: 6
